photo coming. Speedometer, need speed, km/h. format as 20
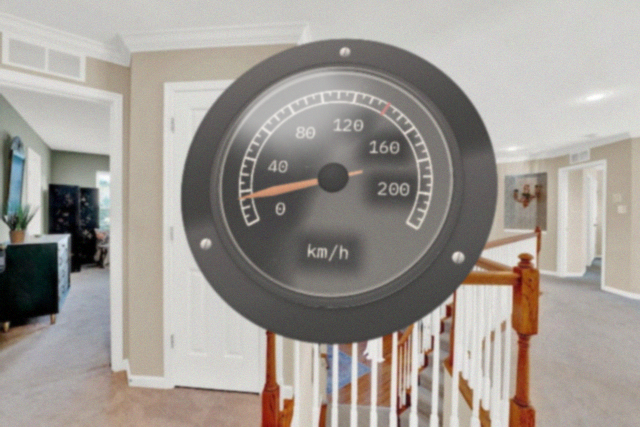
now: 15
